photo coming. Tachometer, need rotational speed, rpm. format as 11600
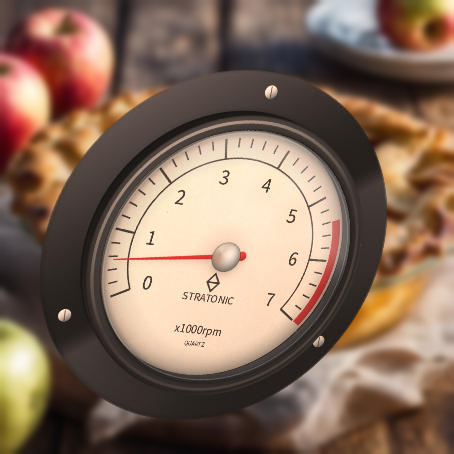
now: 600
